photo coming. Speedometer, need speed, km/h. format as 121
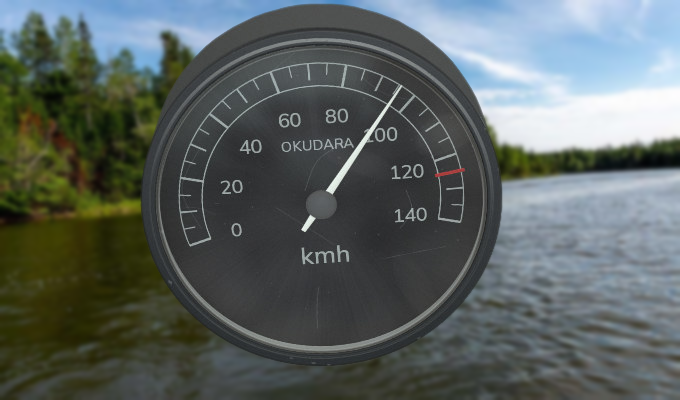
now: 95
